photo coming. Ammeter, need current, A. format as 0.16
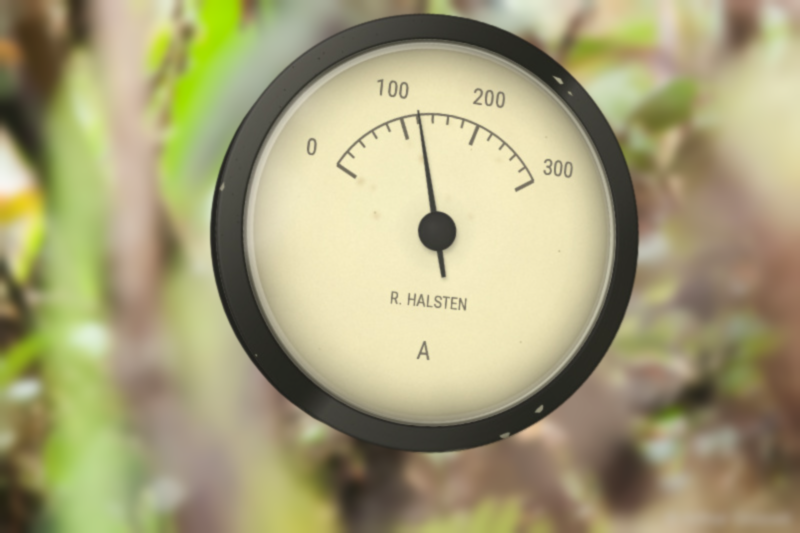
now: 120
